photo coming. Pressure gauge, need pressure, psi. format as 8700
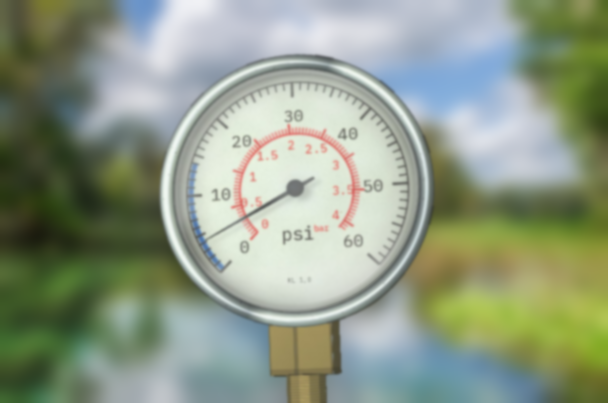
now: 4
